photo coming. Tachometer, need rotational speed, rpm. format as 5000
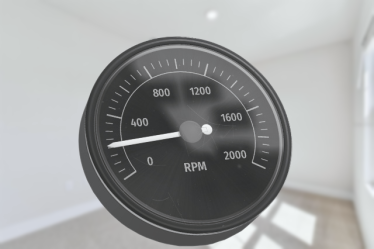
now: 200
